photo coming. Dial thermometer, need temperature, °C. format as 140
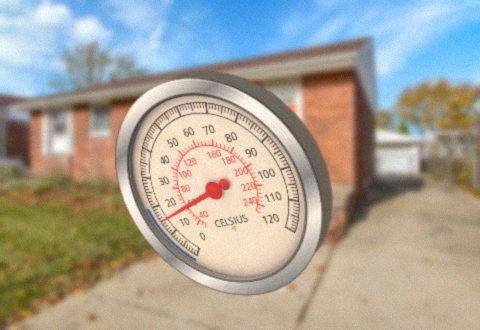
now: 15
